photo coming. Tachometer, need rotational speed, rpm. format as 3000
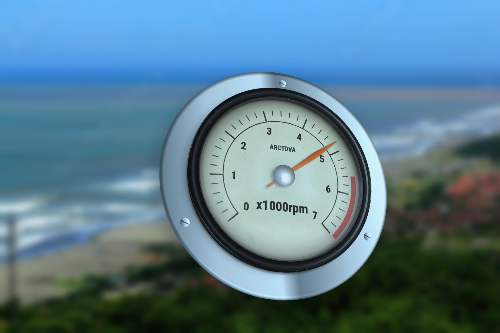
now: 4800
